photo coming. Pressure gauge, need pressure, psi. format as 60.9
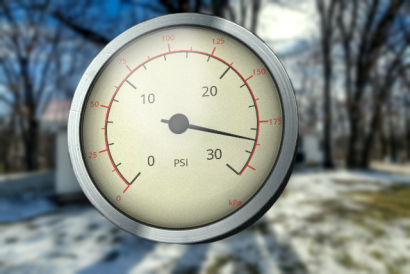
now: 27
